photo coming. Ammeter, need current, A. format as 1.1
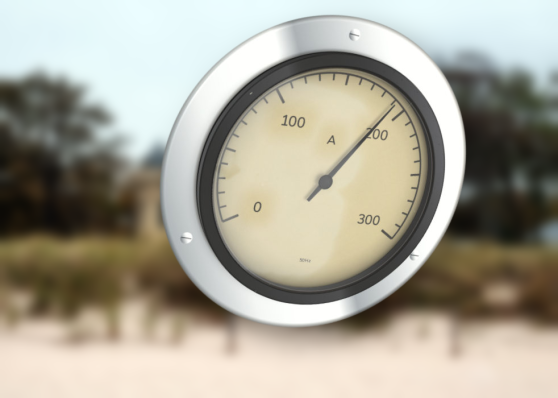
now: 190
